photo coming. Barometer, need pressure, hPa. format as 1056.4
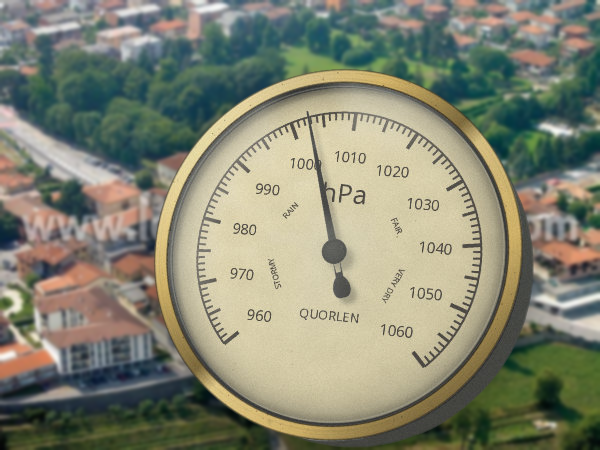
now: 1003
